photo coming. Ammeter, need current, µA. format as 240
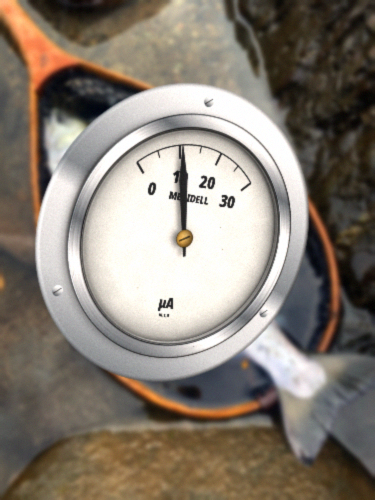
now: 10
